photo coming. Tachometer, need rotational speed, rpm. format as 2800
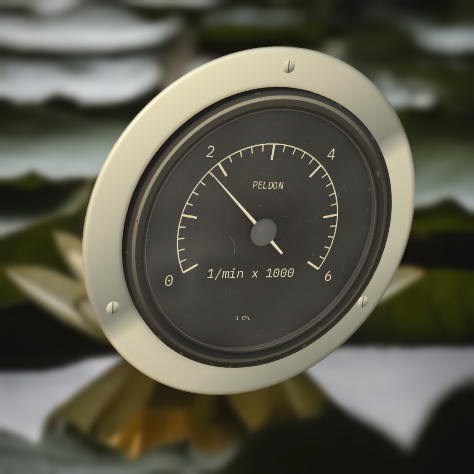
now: 1800
